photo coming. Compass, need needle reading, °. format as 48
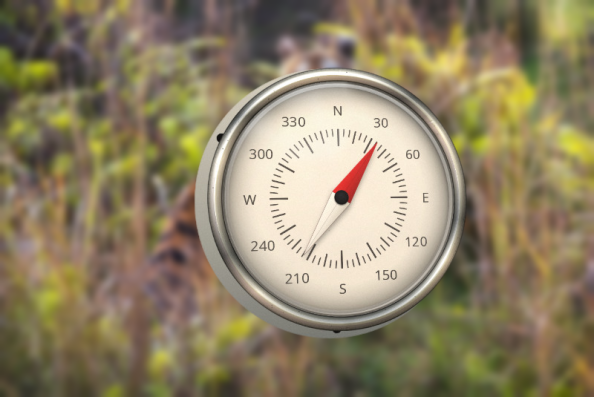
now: 35
